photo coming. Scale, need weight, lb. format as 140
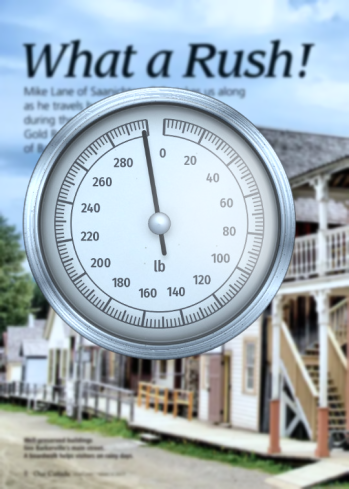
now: 298
